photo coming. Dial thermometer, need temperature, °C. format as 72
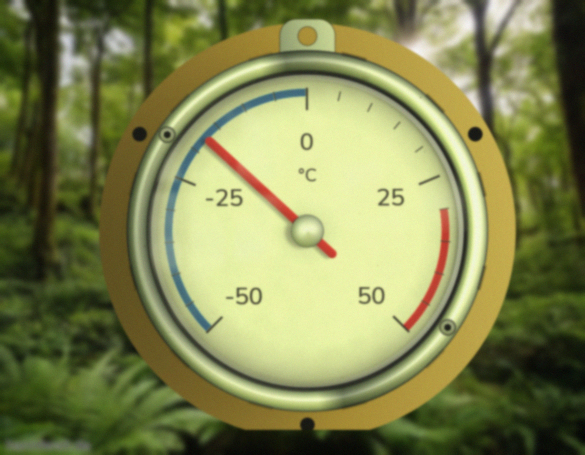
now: -17.5
